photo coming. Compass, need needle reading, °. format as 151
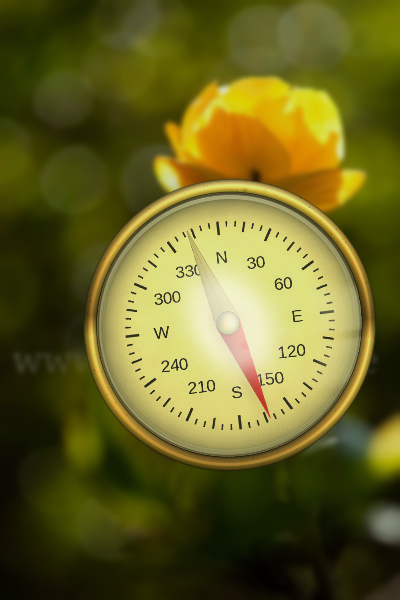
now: 162.5
